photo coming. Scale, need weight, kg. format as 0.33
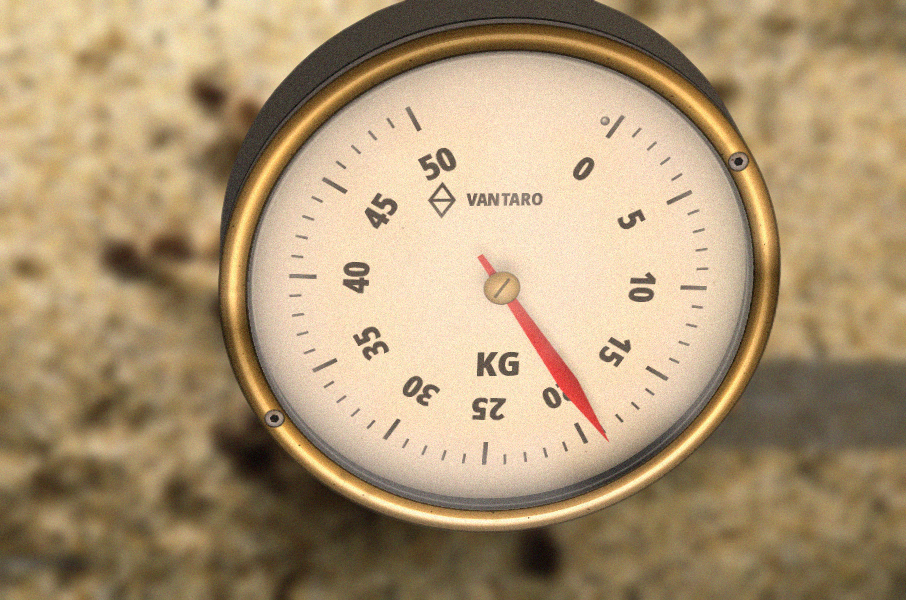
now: 19
